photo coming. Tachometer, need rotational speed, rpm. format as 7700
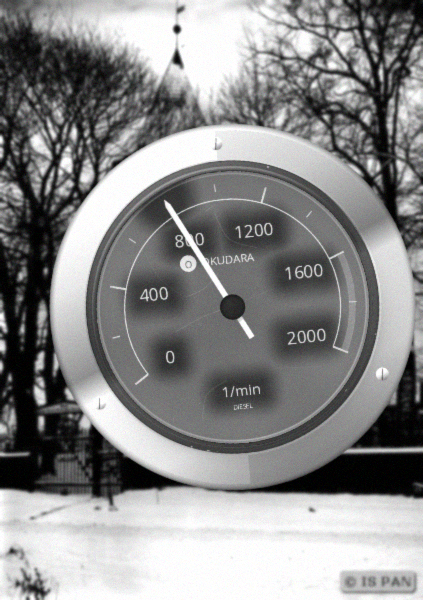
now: 800
